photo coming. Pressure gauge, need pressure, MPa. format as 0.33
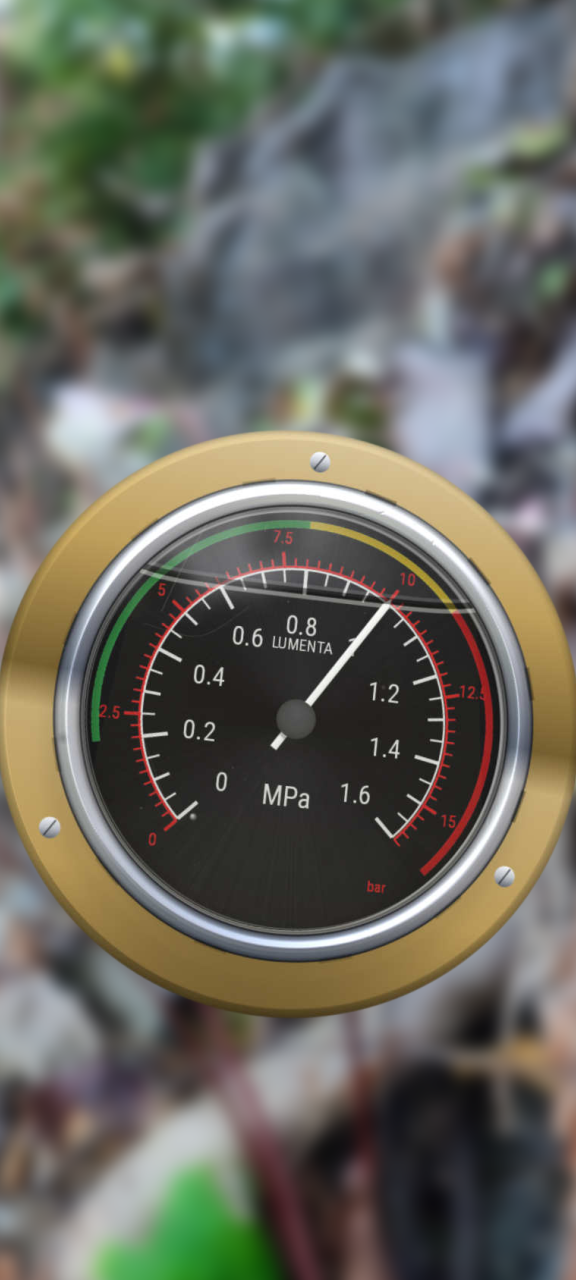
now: 1
